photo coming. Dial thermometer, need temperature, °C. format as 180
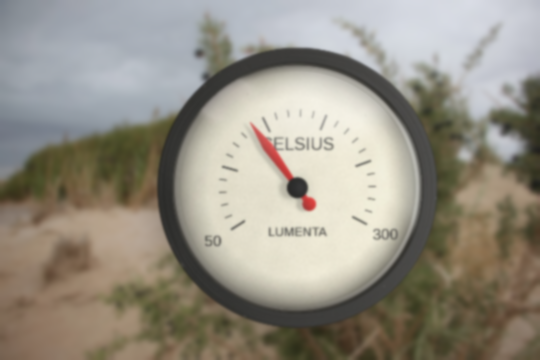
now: 140
